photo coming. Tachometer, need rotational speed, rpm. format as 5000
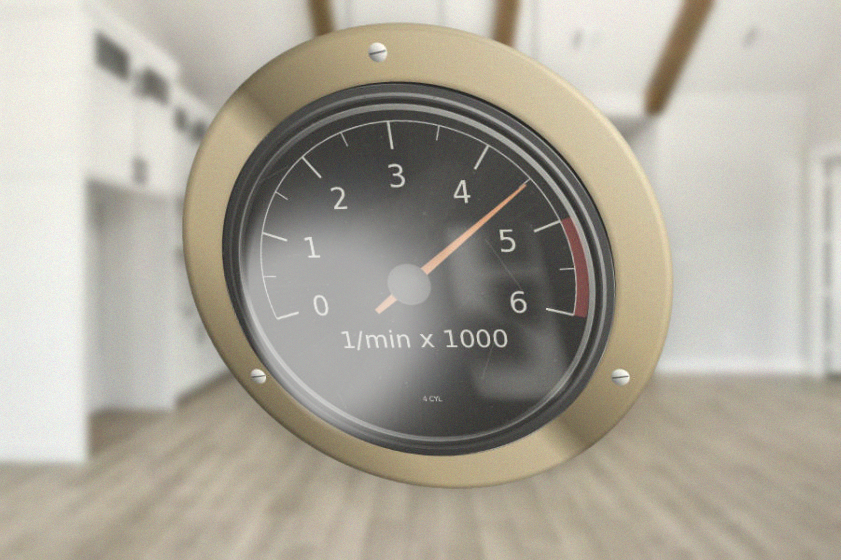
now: 4500
